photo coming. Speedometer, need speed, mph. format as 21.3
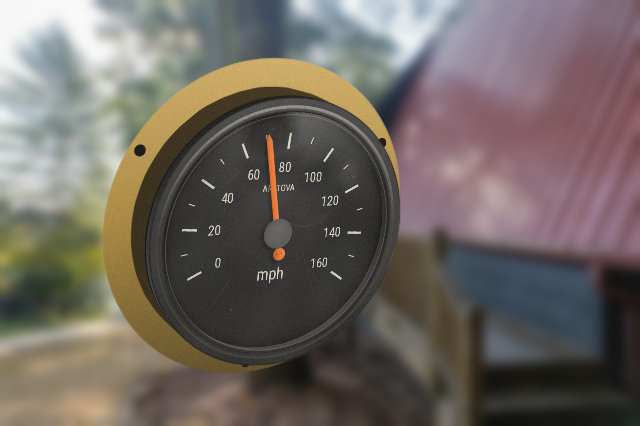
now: 70
